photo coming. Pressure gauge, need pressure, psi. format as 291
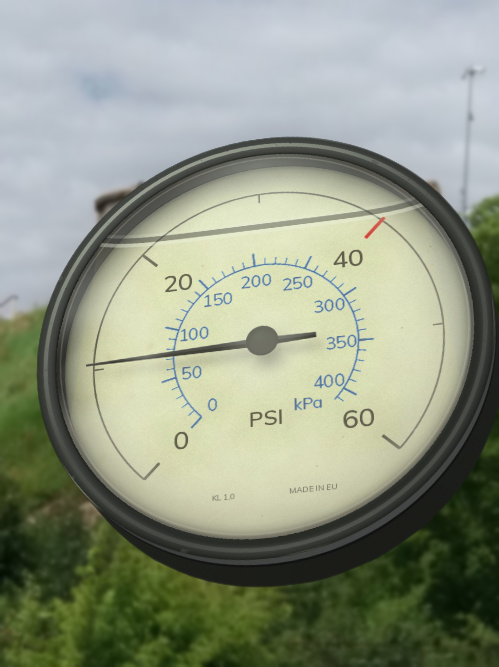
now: 10
